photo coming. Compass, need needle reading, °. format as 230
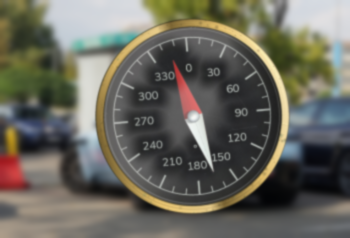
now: 345
